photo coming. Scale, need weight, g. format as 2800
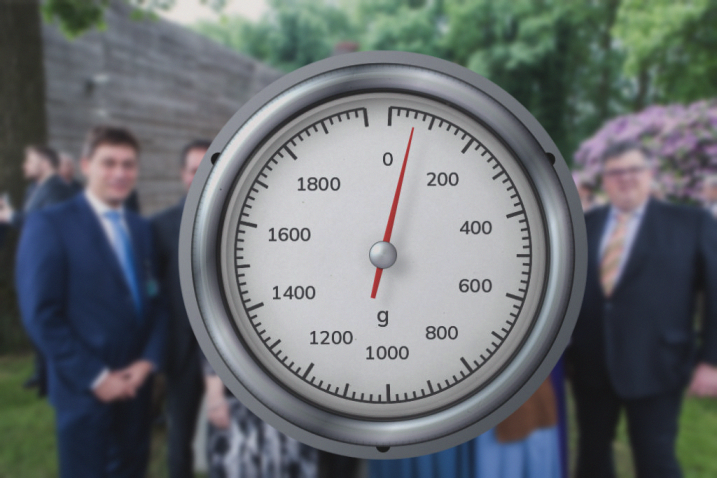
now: 60
